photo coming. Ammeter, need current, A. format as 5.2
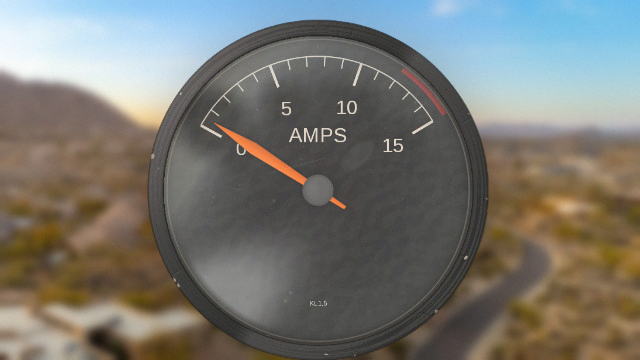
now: 0.5
